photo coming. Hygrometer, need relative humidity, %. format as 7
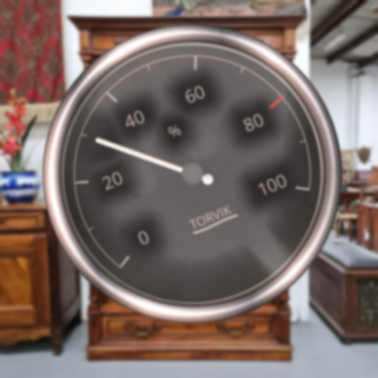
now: 30
